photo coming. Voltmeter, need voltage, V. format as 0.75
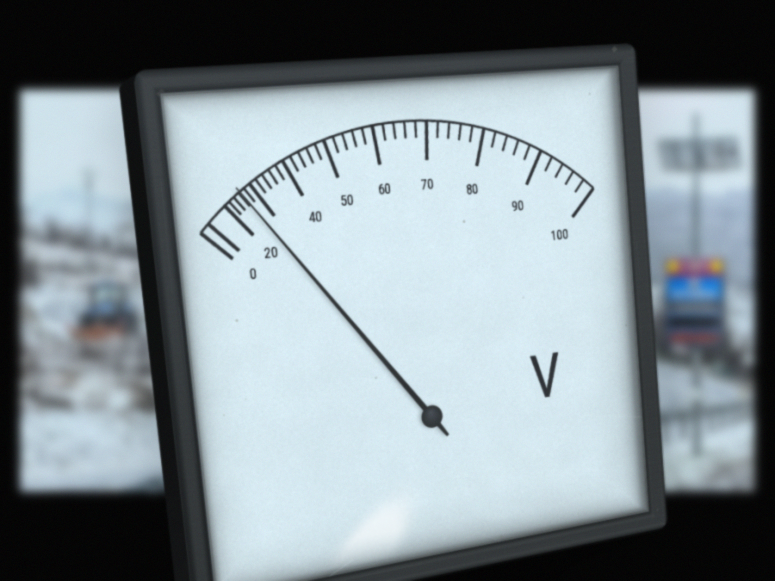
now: 26
